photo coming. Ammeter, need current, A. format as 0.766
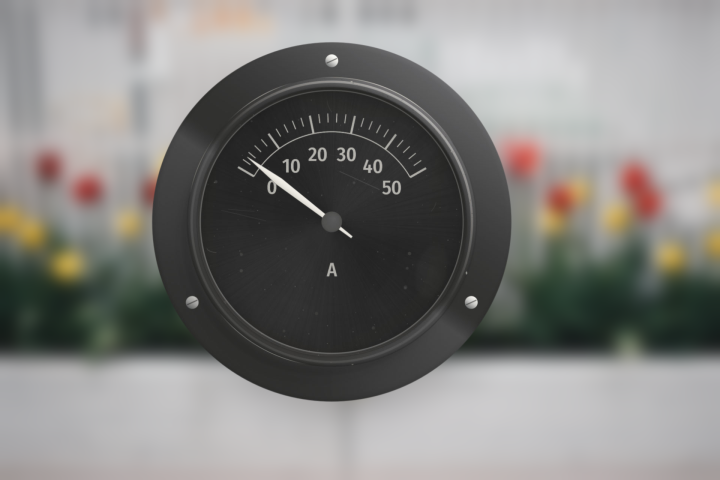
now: 3
